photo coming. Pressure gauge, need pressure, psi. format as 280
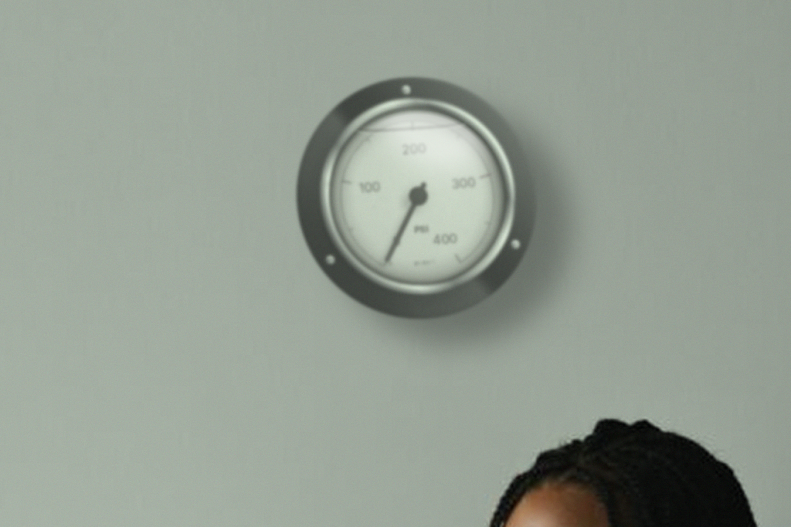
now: 0
